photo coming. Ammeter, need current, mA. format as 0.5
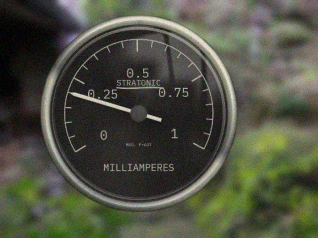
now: 0.2
